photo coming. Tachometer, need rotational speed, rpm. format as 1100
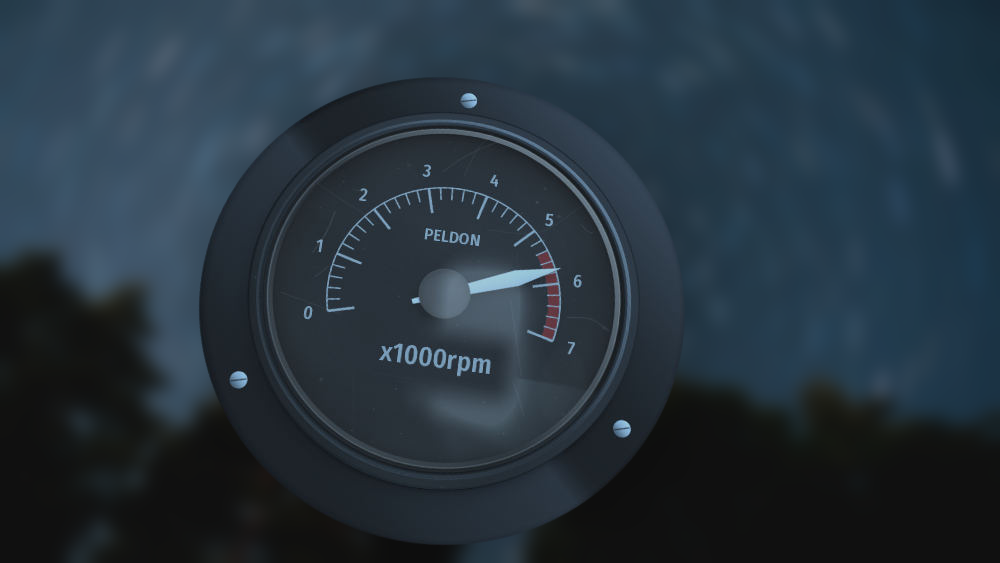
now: 5800
